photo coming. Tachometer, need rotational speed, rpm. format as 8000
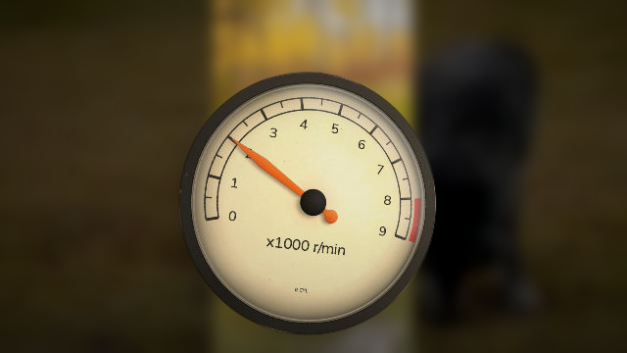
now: 2000
